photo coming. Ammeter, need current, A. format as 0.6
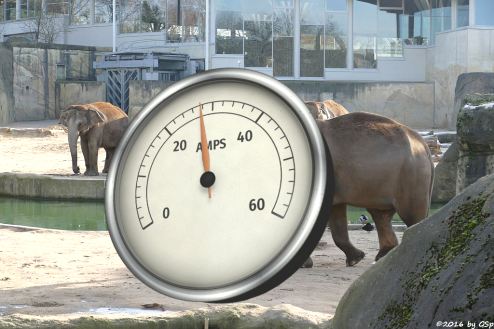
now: 28
